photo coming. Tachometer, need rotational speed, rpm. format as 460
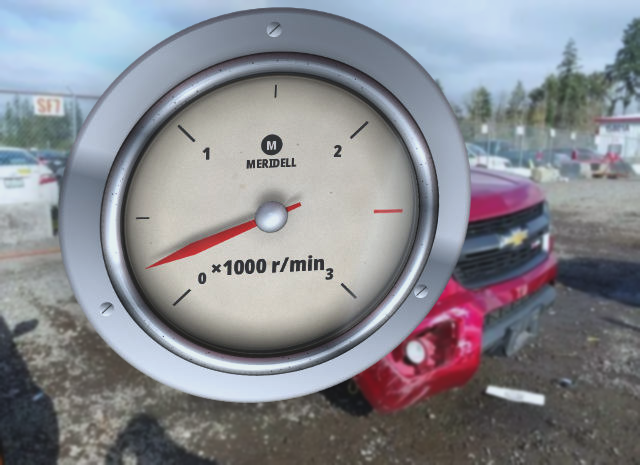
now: 250
